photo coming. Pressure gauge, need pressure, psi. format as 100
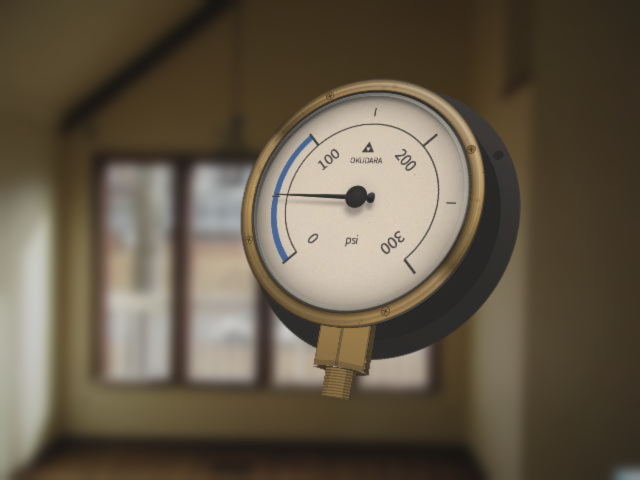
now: 50
